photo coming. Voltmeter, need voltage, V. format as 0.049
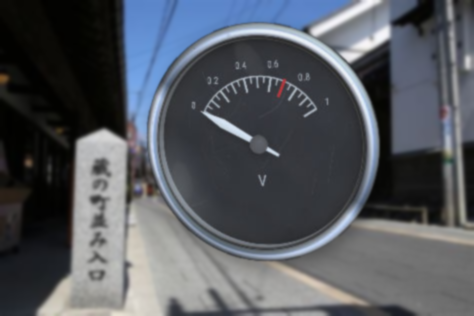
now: 0
